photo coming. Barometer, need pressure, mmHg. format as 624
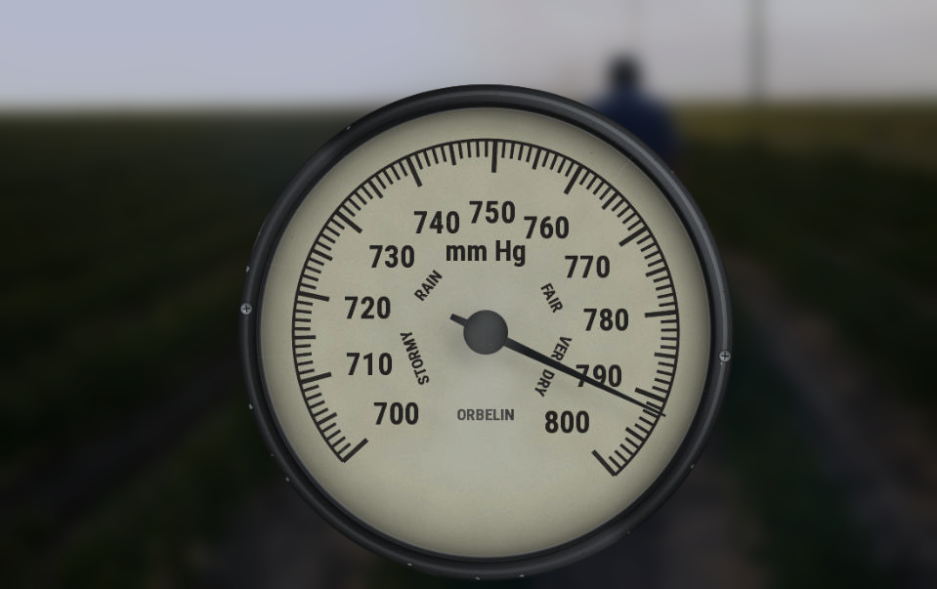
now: 791.5
